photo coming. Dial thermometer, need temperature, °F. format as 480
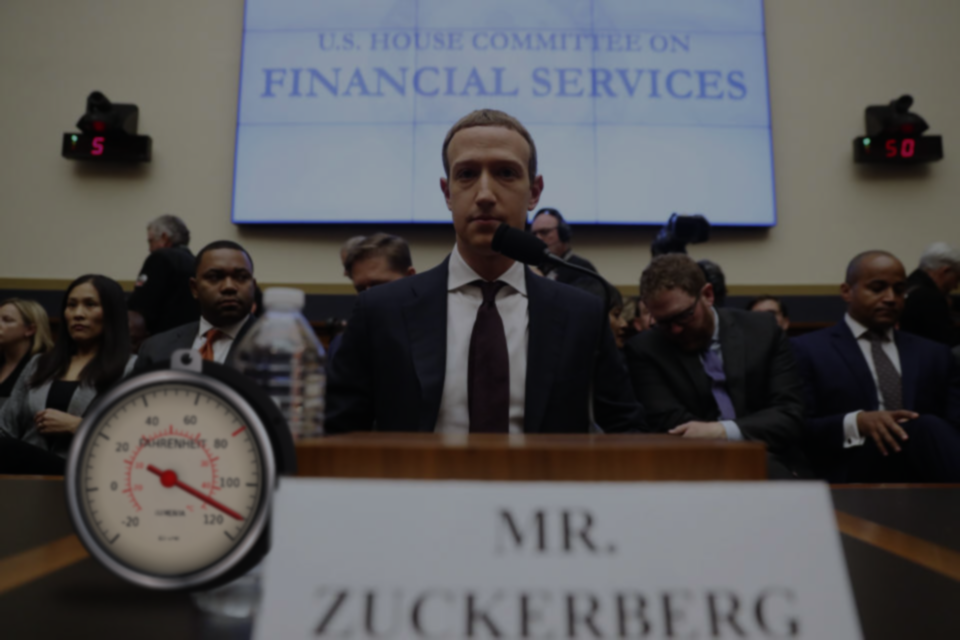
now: 112
